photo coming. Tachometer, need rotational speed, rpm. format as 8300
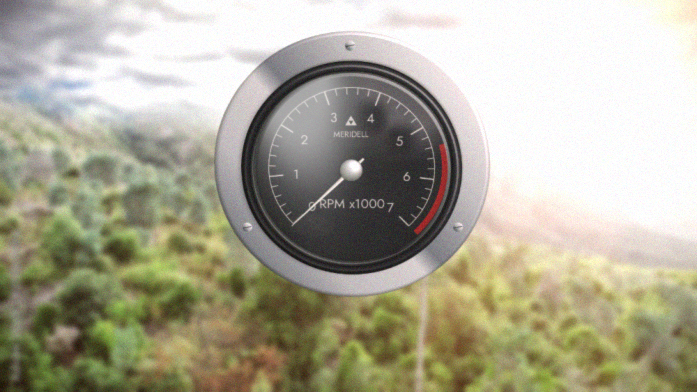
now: 0
